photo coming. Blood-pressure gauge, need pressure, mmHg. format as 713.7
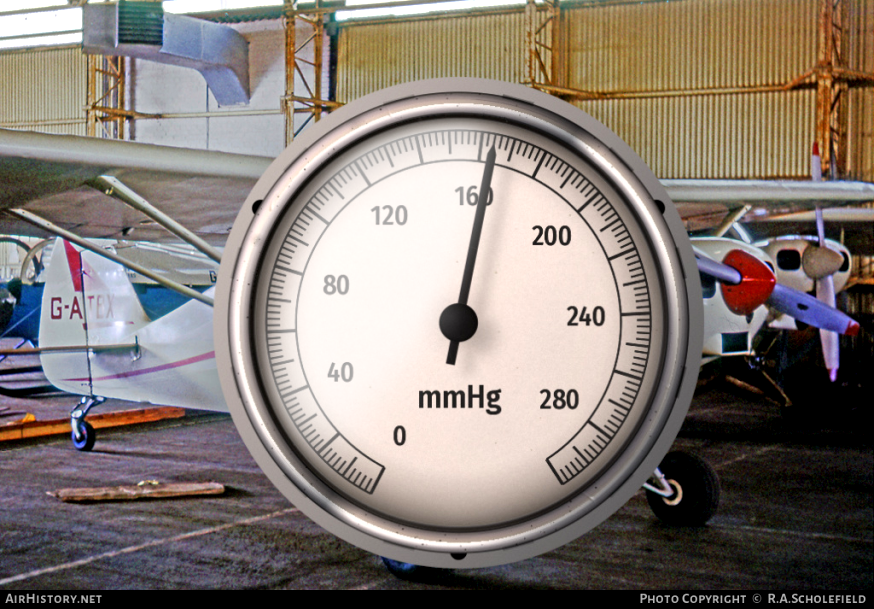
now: 164
